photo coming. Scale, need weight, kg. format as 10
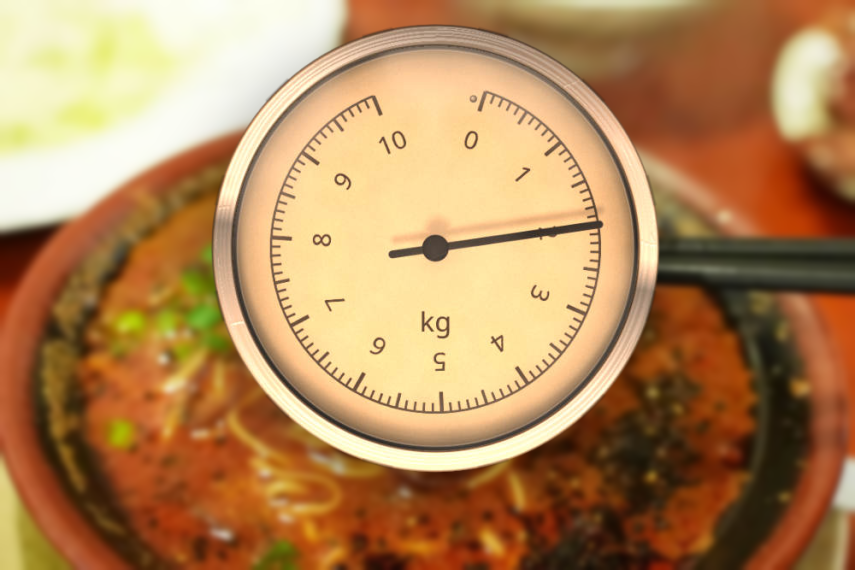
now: 2
